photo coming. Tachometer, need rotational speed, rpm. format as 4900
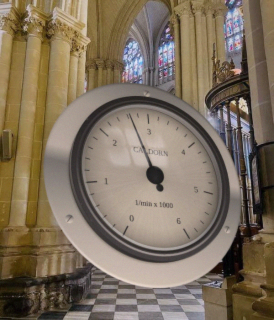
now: 2600
